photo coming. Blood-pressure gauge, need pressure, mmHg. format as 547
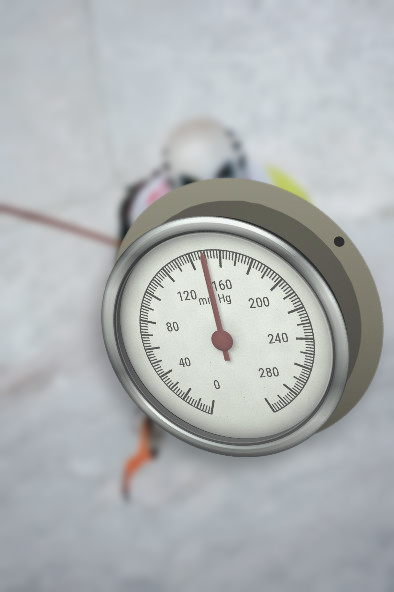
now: 150
